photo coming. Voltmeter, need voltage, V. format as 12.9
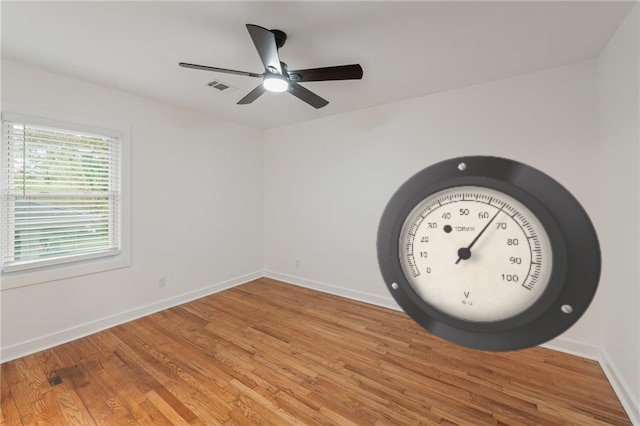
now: 65
